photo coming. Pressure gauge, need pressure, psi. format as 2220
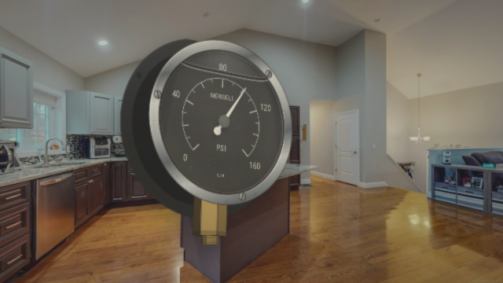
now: 100
